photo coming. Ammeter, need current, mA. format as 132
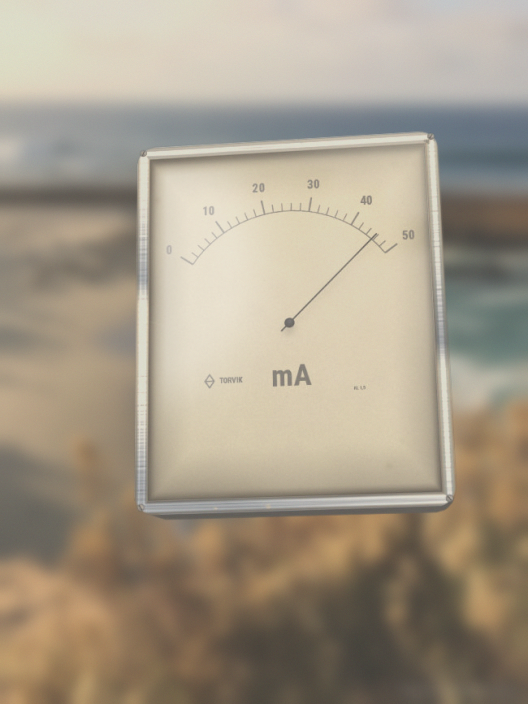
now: 46
